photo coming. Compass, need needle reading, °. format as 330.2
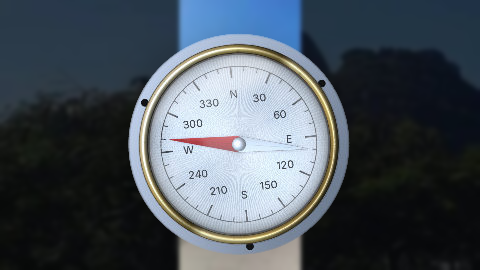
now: 280
